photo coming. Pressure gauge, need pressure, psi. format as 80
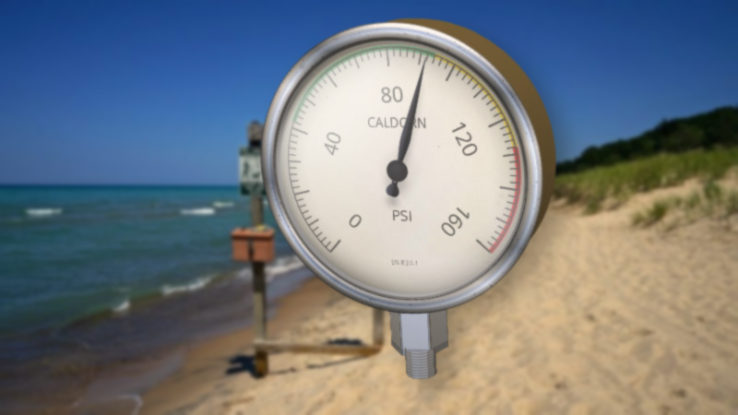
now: 92
